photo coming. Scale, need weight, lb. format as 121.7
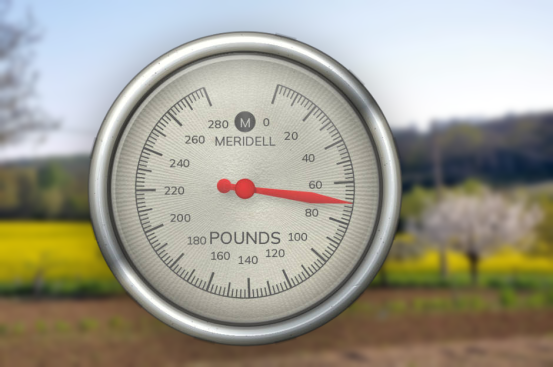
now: 70
